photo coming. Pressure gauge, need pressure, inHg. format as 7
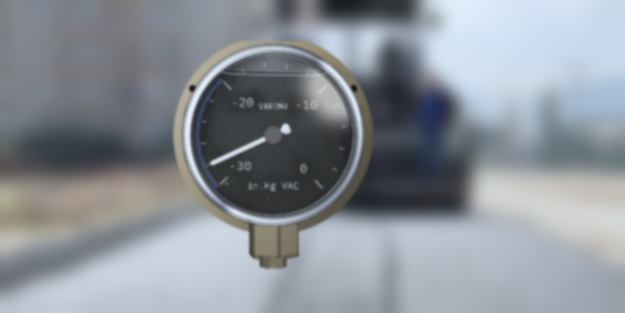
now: -28
